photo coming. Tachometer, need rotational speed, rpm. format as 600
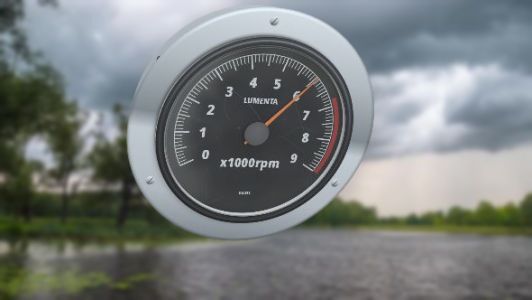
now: 6000
